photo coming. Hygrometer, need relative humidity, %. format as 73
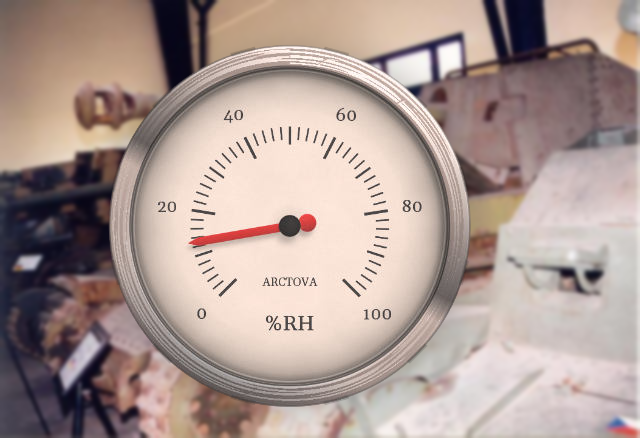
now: 13
